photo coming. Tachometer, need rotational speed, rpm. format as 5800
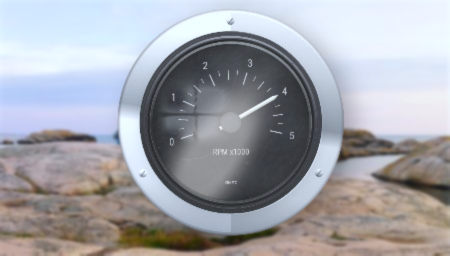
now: 4000
